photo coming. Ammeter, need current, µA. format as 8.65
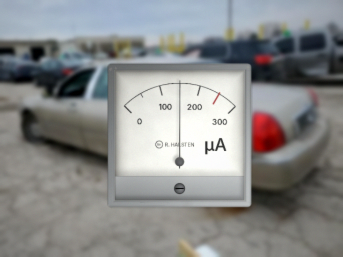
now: 150
